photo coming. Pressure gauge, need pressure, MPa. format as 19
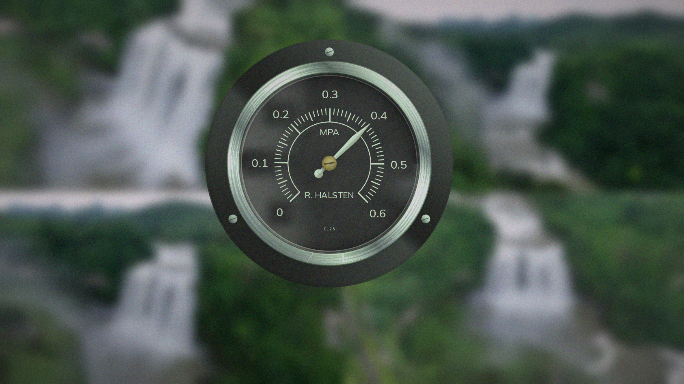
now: 0.4
